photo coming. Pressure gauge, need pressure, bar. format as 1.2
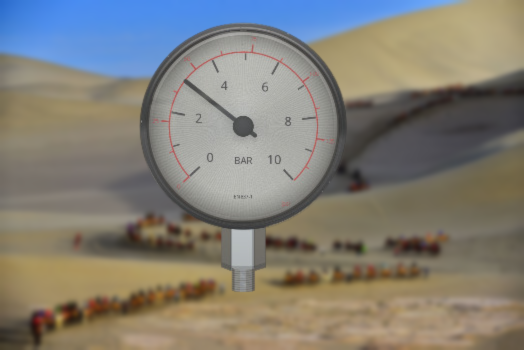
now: 3
